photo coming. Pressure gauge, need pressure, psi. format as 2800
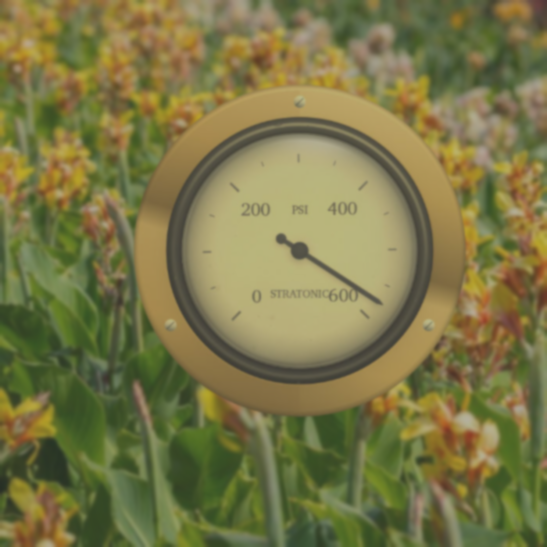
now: 575
